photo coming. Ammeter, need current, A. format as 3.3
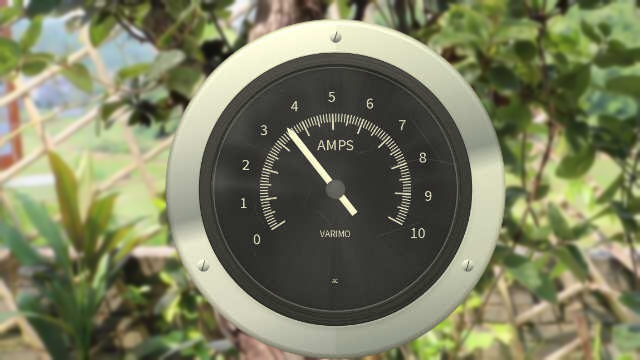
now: 3.5
